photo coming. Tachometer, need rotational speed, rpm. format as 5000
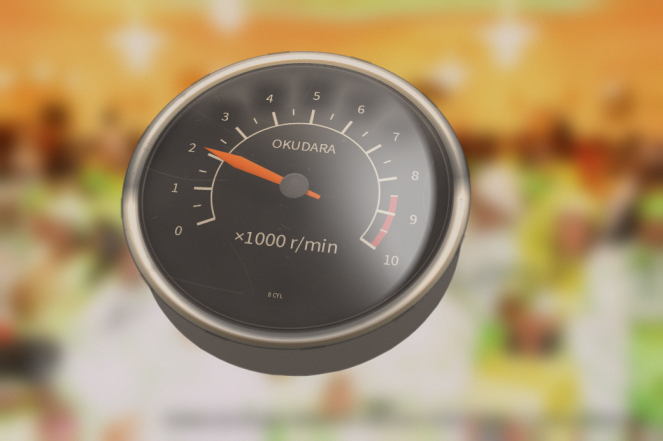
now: 2000
